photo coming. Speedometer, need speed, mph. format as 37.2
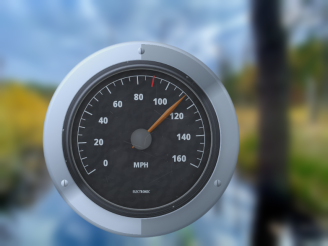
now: 112.5
